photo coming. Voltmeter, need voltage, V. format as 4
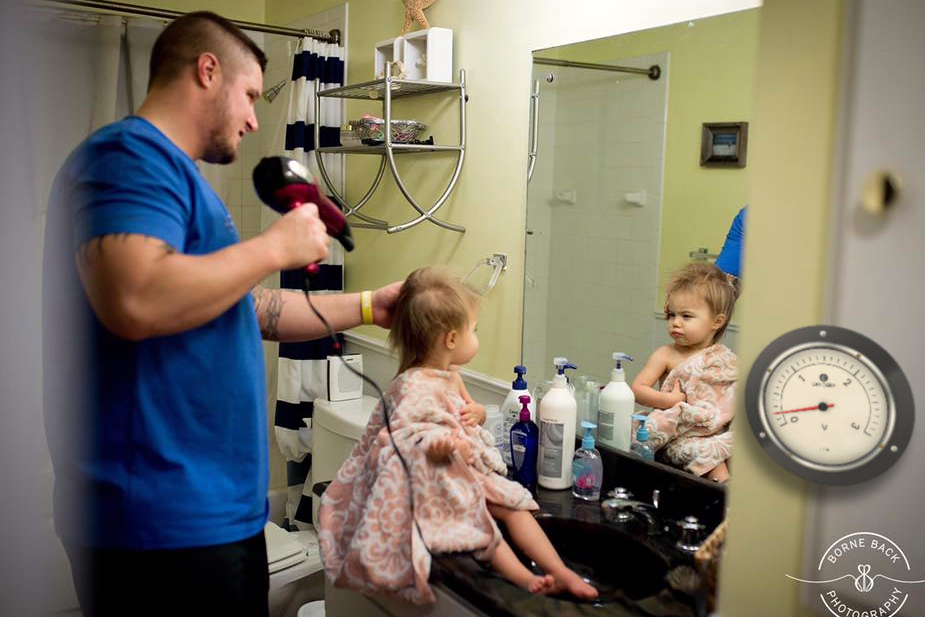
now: 0.2
